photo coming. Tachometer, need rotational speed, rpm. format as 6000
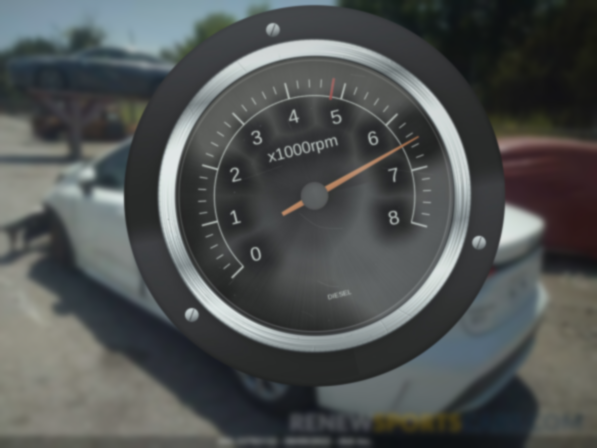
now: 6500
